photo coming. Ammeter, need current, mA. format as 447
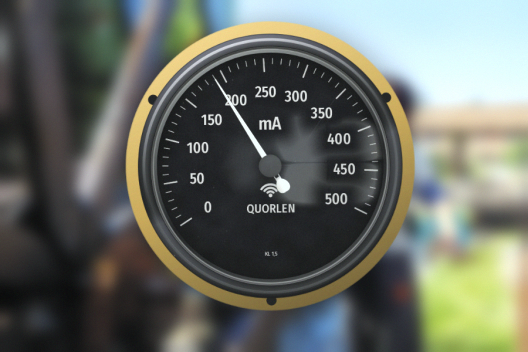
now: 190
